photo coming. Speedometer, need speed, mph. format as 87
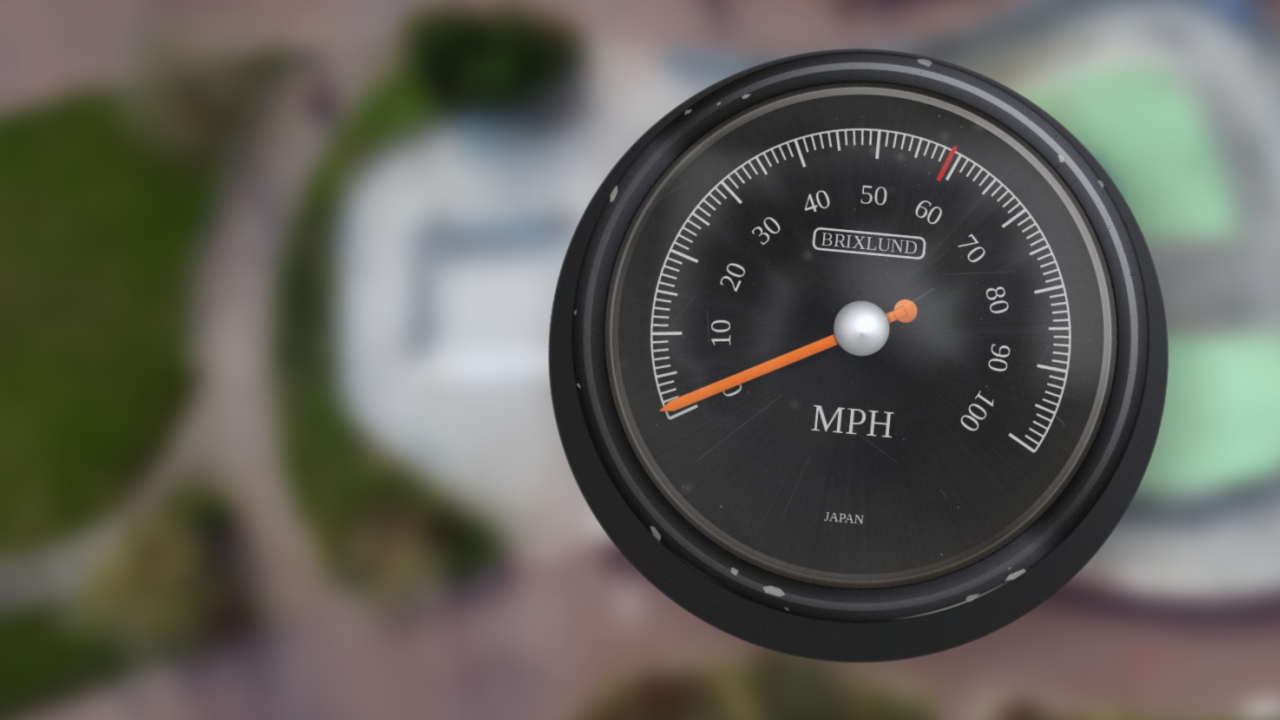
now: 1
